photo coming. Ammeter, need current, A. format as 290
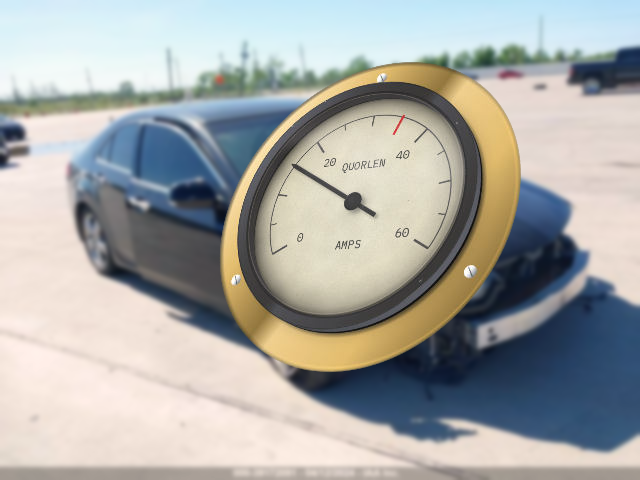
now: 15
